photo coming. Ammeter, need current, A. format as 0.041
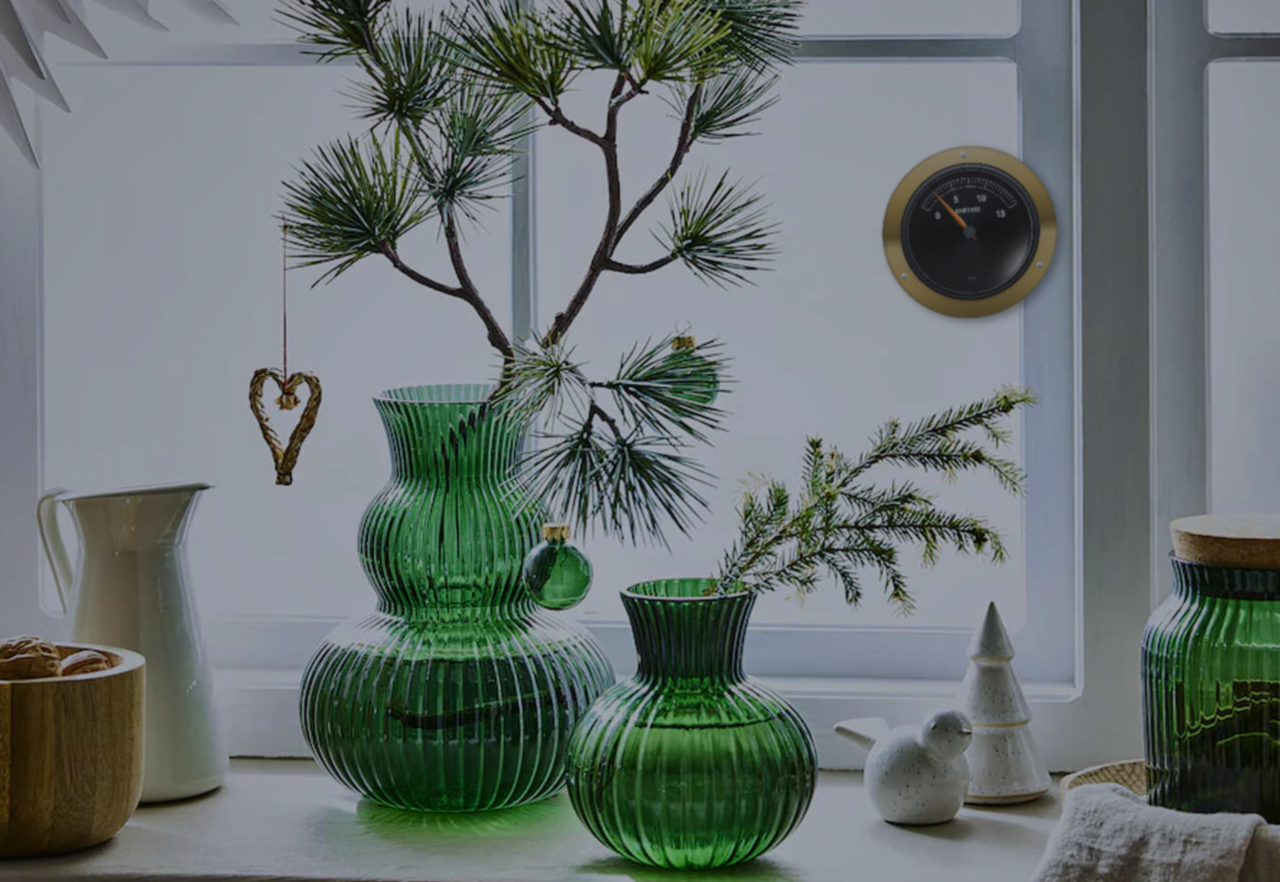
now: 2.5
